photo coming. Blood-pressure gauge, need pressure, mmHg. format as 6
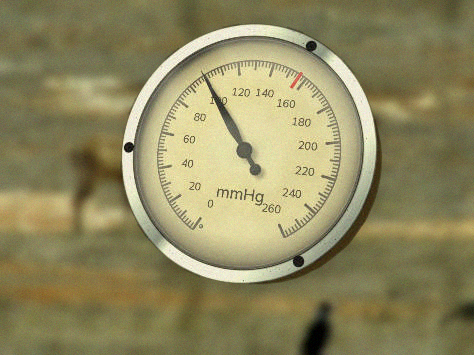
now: 100
